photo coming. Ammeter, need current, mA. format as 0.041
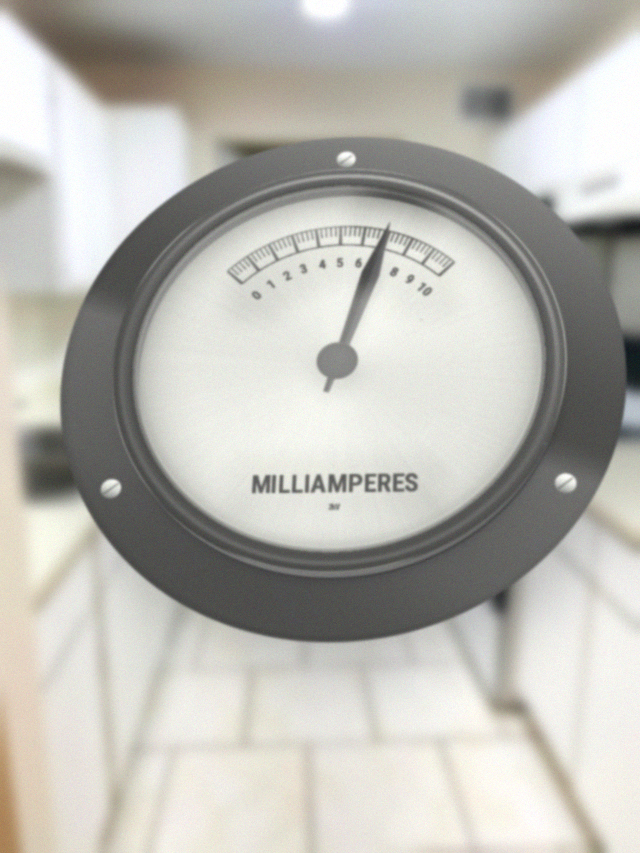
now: 7
